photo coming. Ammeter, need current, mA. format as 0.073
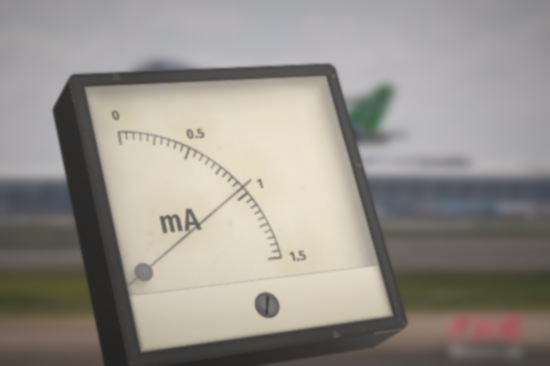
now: 0.95
